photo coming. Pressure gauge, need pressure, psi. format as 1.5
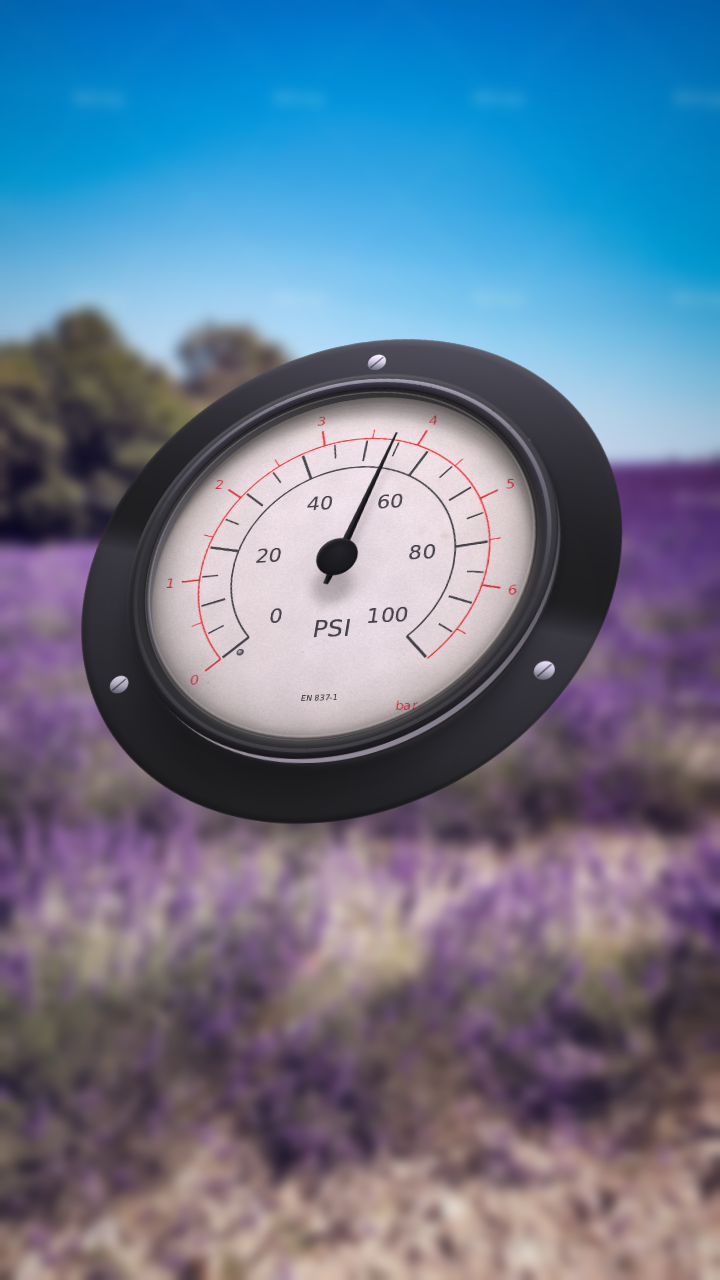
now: 55
